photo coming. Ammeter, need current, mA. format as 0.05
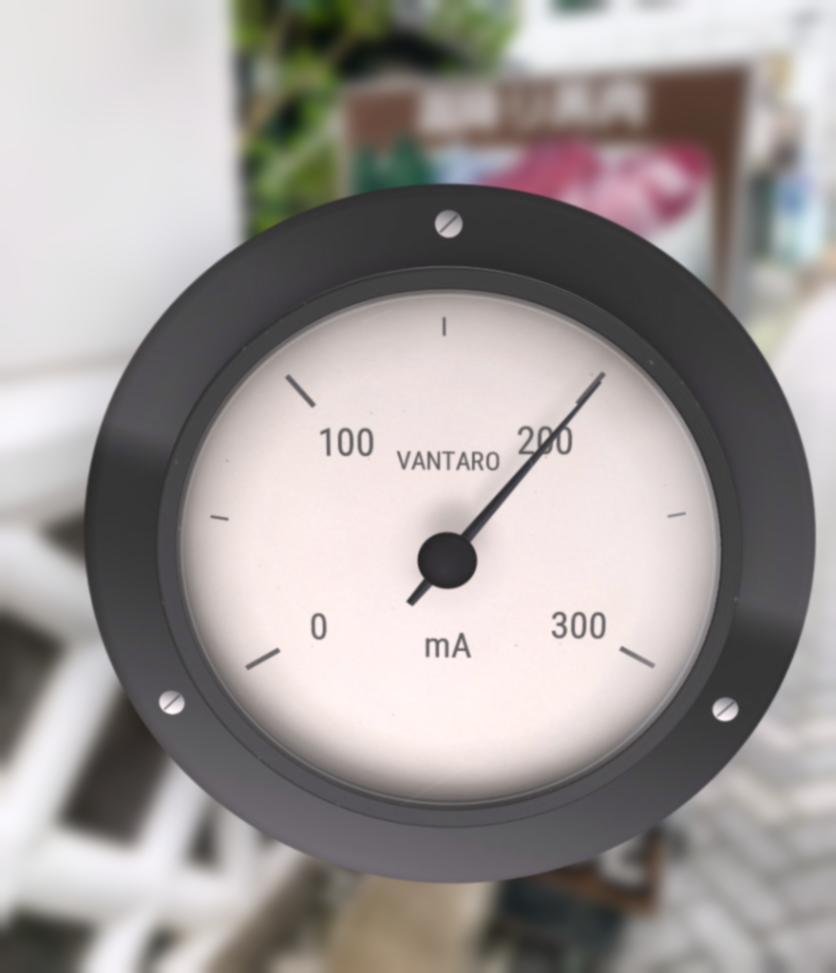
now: 200
